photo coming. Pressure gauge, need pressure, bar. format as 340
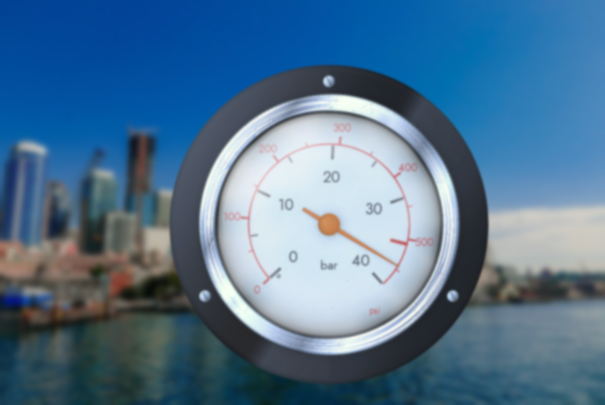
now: 37.5
